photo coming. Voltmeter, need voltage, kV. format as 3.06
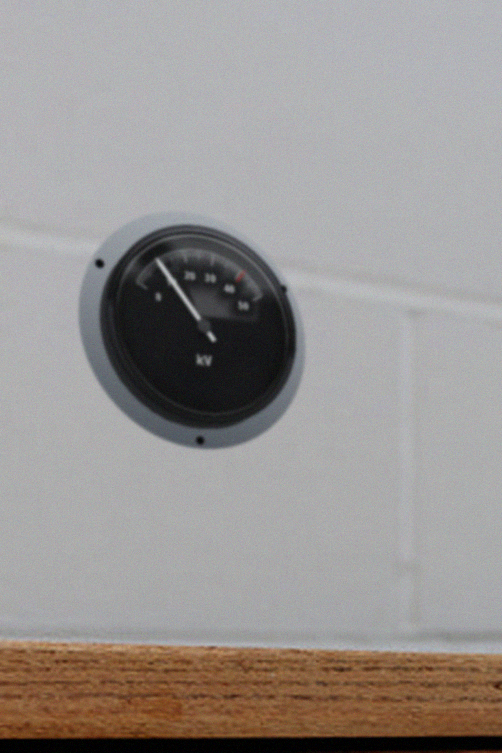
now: 10
